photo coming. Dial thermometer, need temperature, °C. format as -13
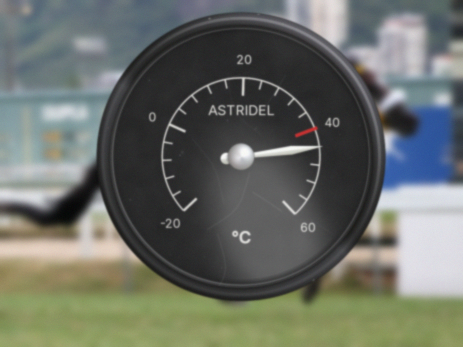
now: 44
